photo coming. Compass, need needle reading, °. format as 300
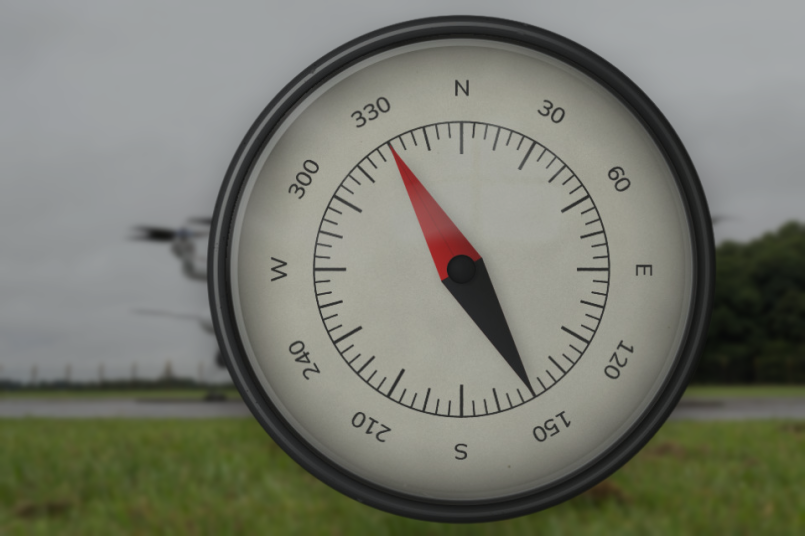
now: 330
